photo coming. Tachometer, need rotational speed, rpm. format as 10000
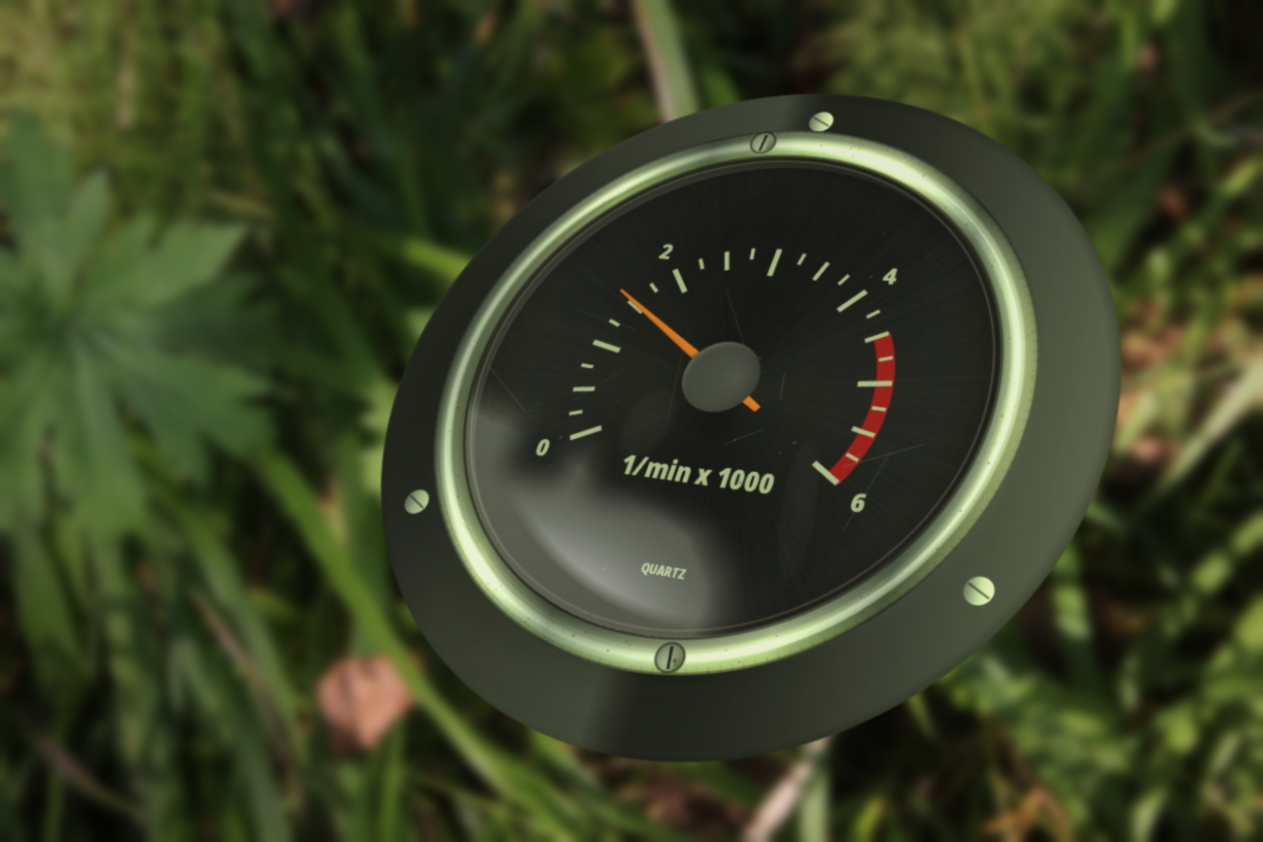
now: 1500
